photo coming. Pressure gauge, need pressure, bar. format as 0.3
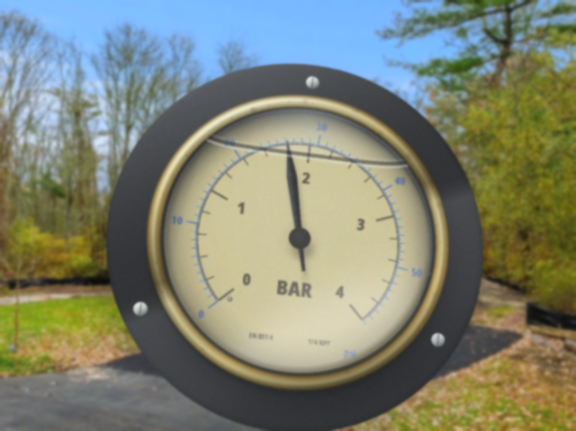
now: 1.8
